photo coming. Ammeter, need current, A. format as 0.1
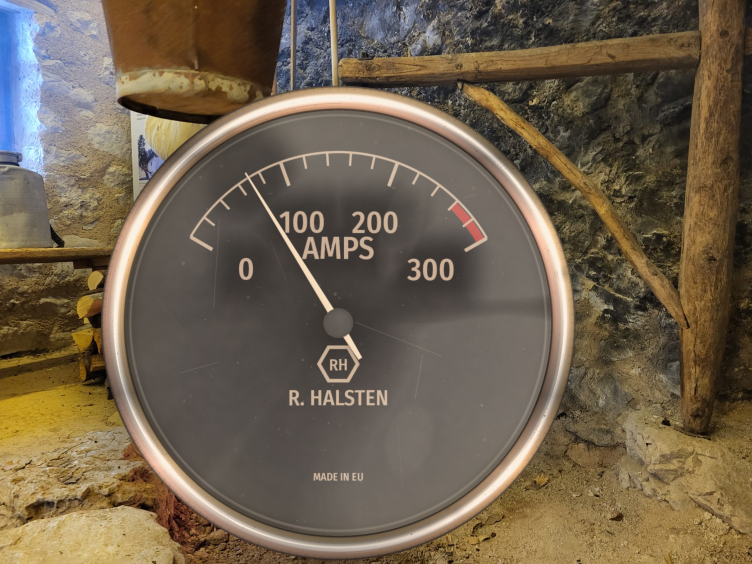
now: 70
